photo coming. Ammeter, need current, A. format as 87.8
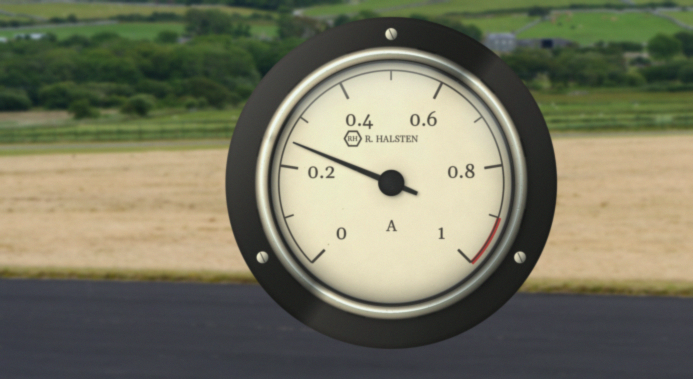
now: 0.25
